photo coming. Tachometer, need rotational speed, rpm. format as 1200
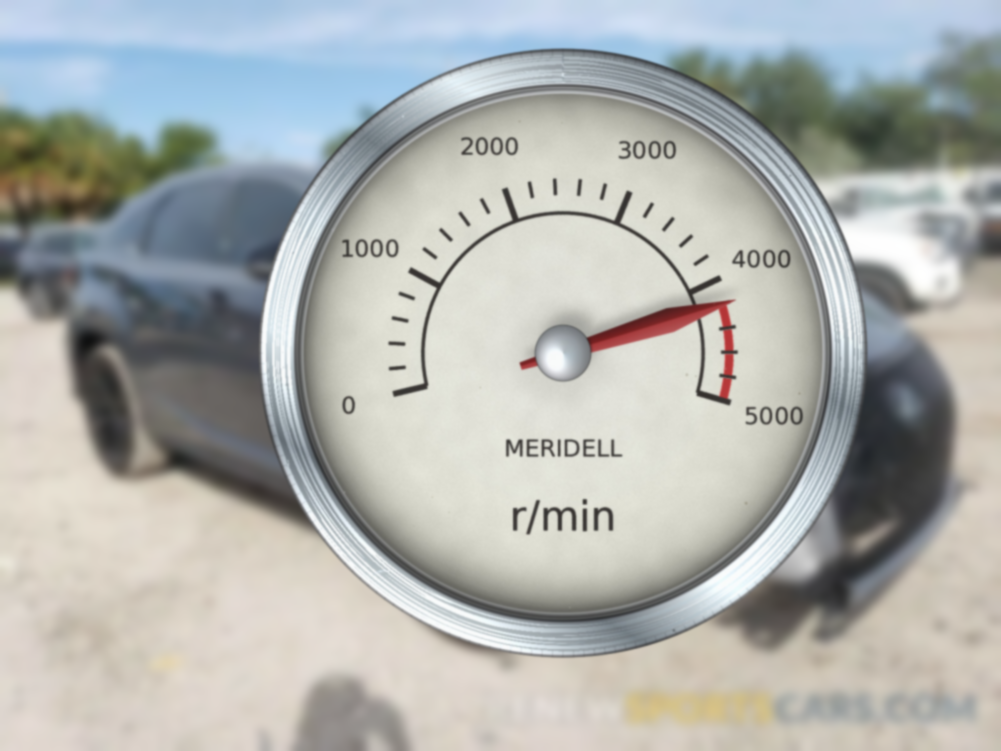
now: 4200
